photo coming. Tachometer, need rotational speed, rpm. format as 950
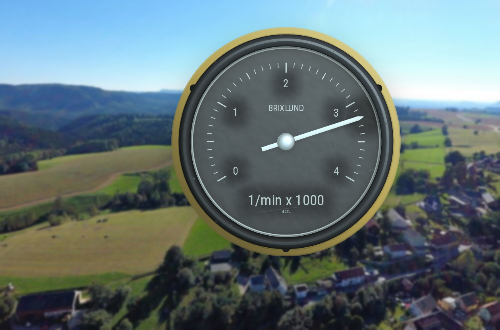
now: 3200
